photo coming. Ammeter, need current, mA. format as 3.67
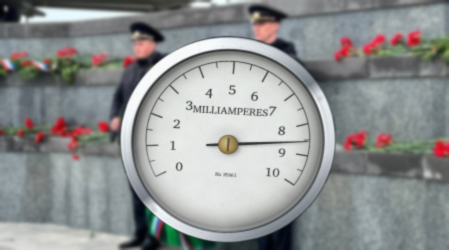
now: 8.5
